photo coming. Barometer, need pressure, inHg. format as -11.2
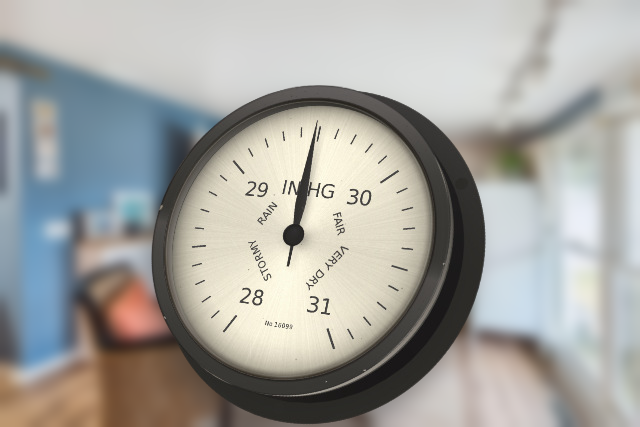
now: 29.5
